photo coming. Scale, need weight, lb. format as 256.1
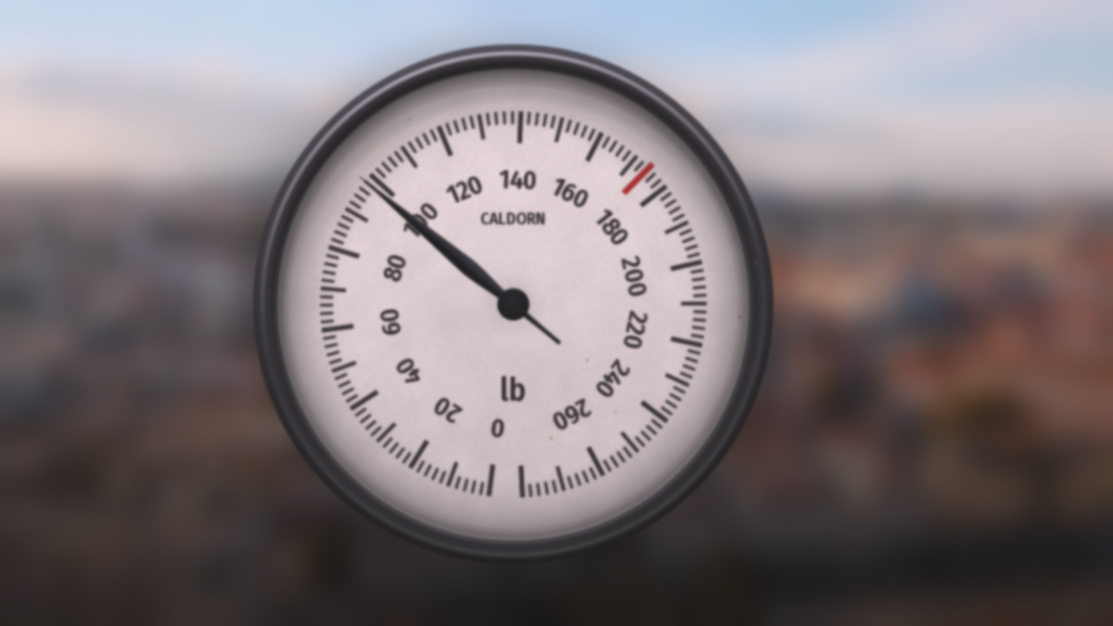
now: 98
